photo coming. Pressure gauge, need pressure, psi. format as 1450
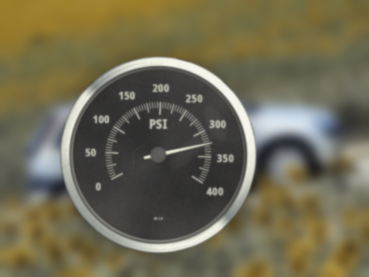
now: 325
